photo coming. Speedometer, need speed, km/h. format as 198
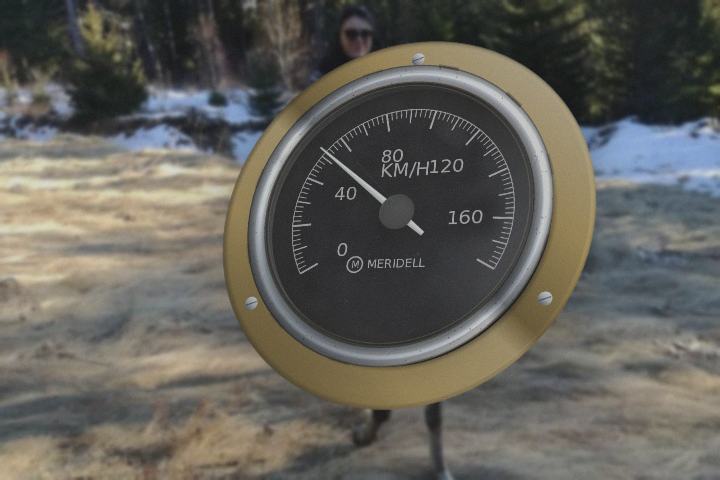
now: 52
